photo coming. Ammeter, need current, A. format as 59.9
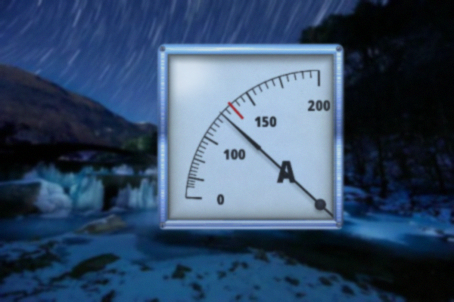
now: 125
